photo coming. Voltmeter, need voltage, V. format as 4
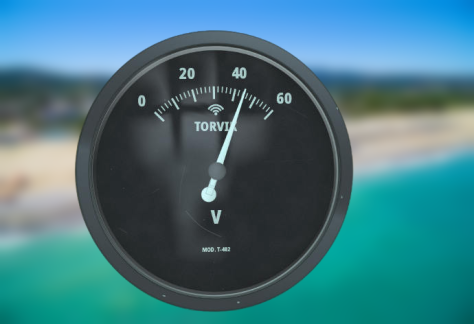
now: 44
